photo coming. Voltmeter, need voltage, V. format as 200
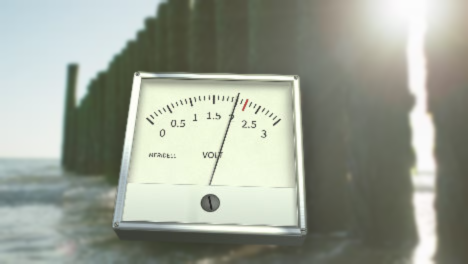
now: 2
